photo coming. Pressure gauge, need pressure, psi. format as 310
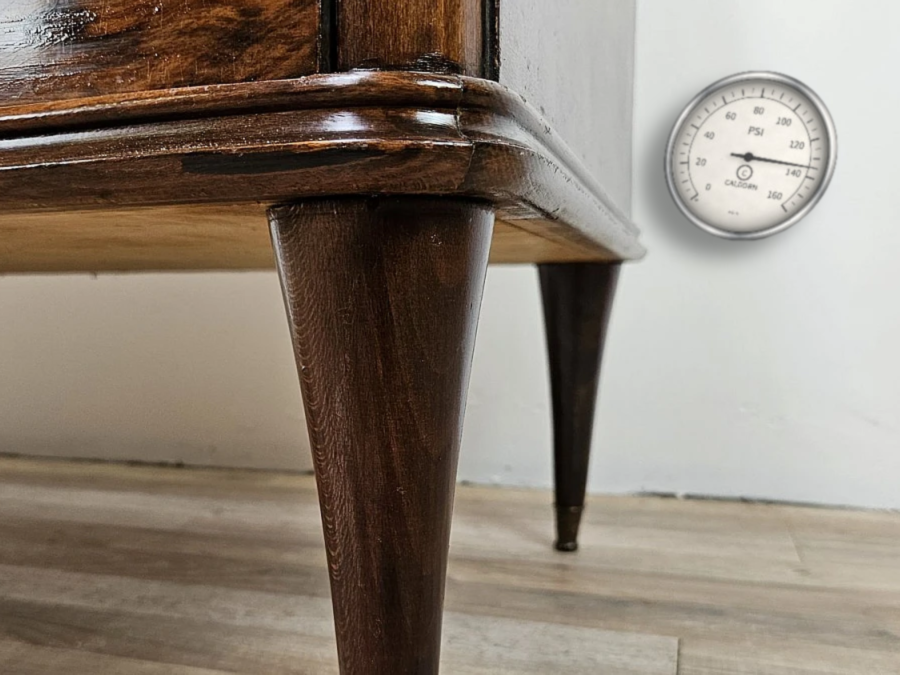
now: 135
